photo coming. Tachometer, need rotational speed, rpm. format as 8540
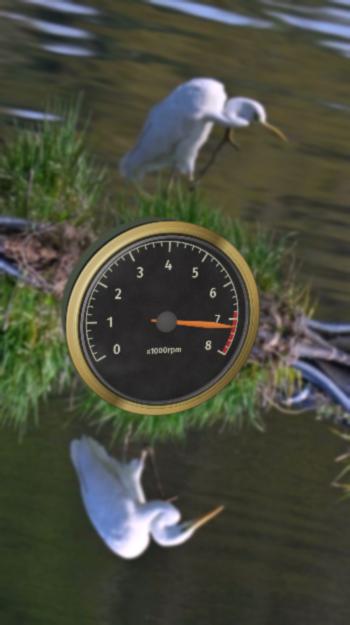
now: 7200
